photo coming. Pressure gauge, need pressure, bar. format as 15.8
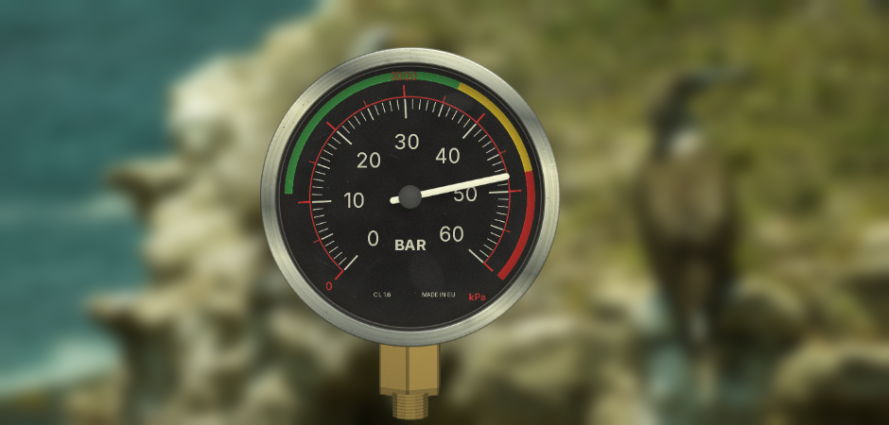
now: 48
